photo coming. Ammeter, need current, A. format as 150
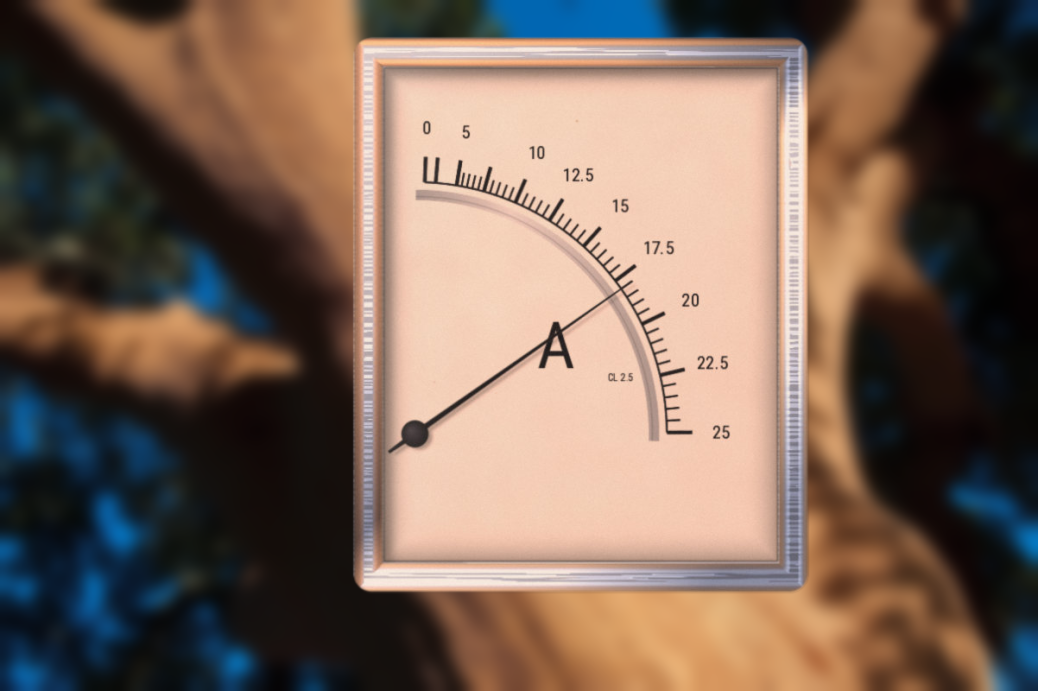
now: 18
